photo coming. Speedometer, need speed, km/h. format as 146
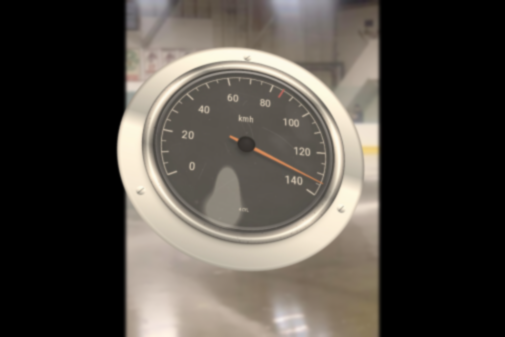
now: 135
